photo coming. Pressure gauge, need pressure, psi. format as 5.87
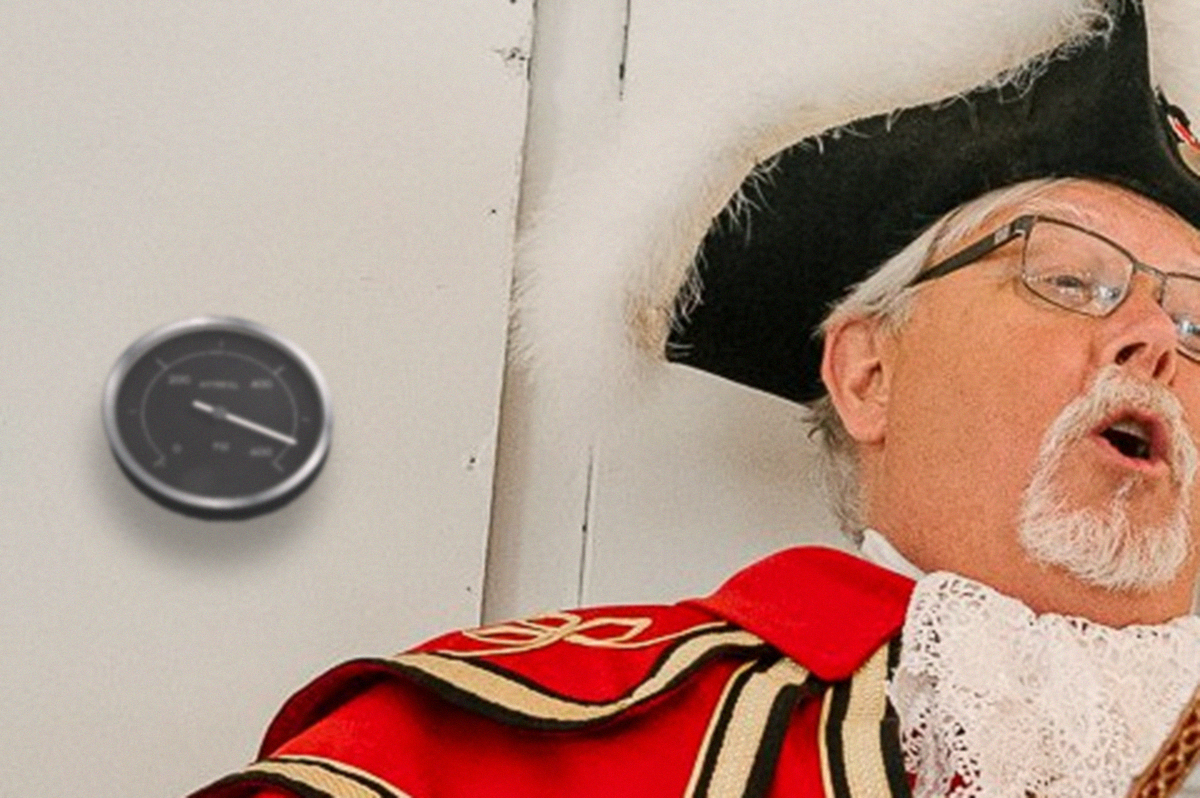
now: 550
